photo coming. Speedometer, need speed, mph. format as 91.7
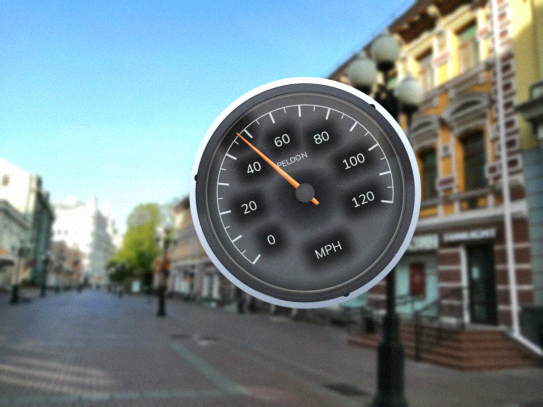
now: 47.5
